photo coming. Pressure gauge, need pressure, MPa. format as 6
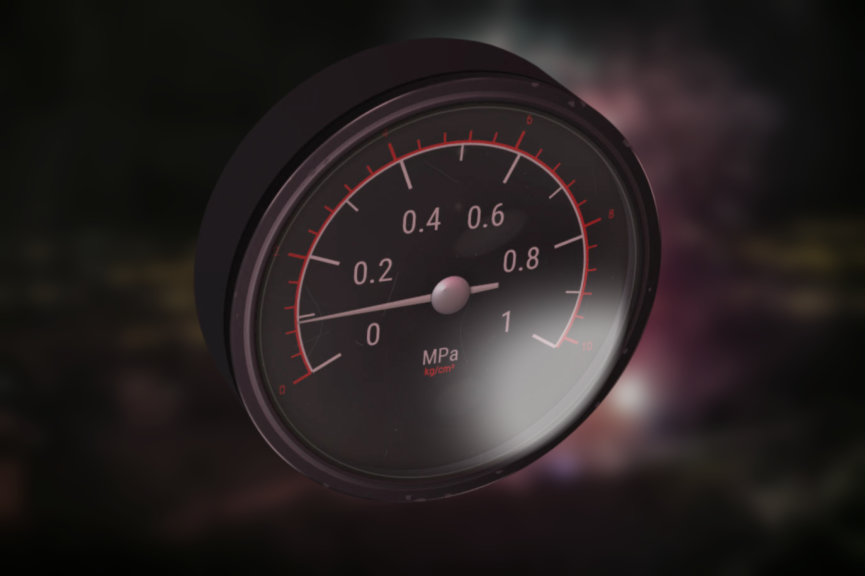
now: 0.1
